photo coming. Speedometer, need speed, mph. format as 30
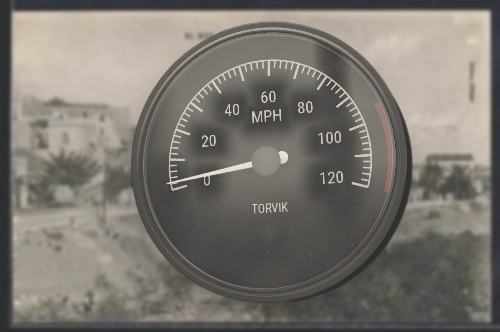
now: 2
